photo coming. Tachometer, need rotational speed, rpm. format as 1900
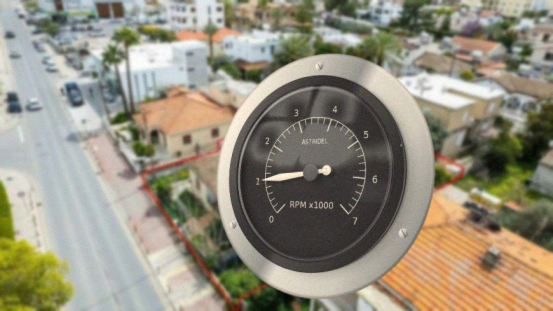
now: 1000
